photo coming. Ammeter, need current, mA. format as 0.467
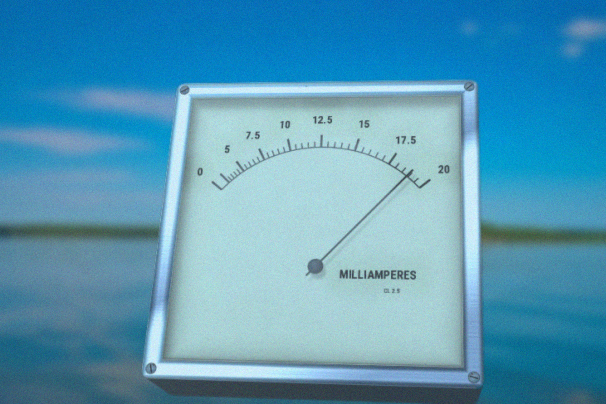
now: 19
